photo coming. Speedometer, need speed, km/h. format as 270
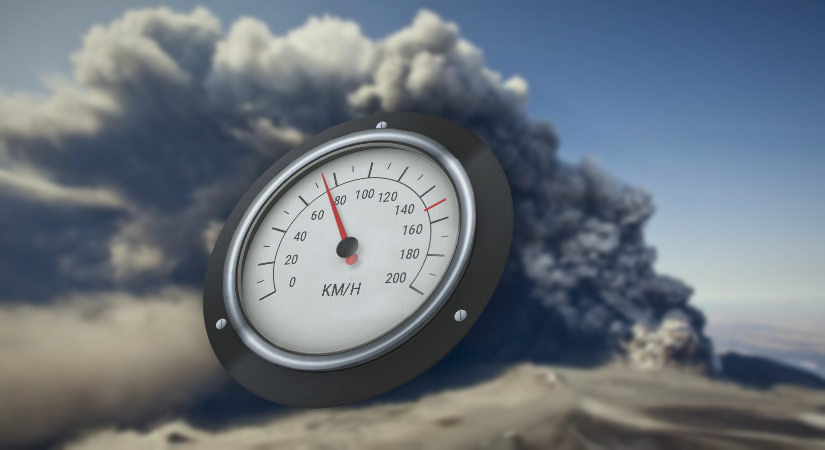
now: 75
